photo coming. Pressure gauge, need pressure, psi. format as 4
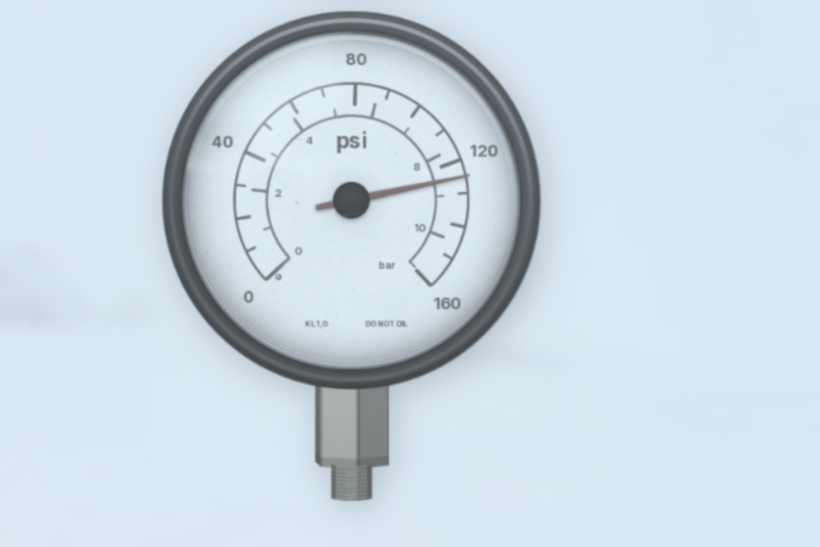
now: 125
